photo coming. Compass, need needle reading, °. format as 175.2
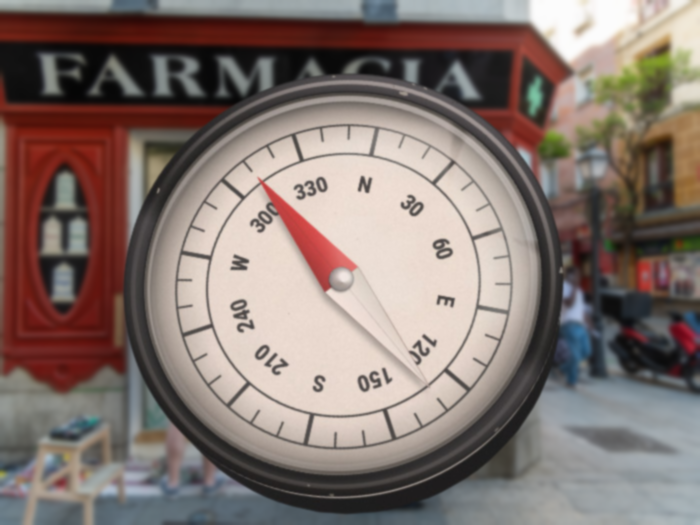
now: 310
